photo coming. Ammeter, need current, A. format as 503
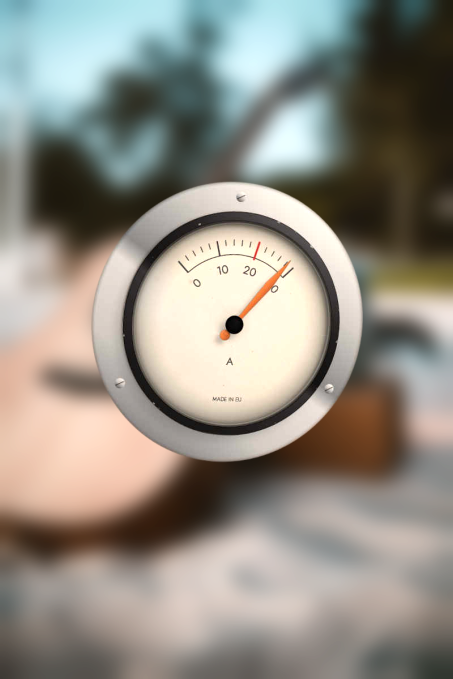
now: 28
